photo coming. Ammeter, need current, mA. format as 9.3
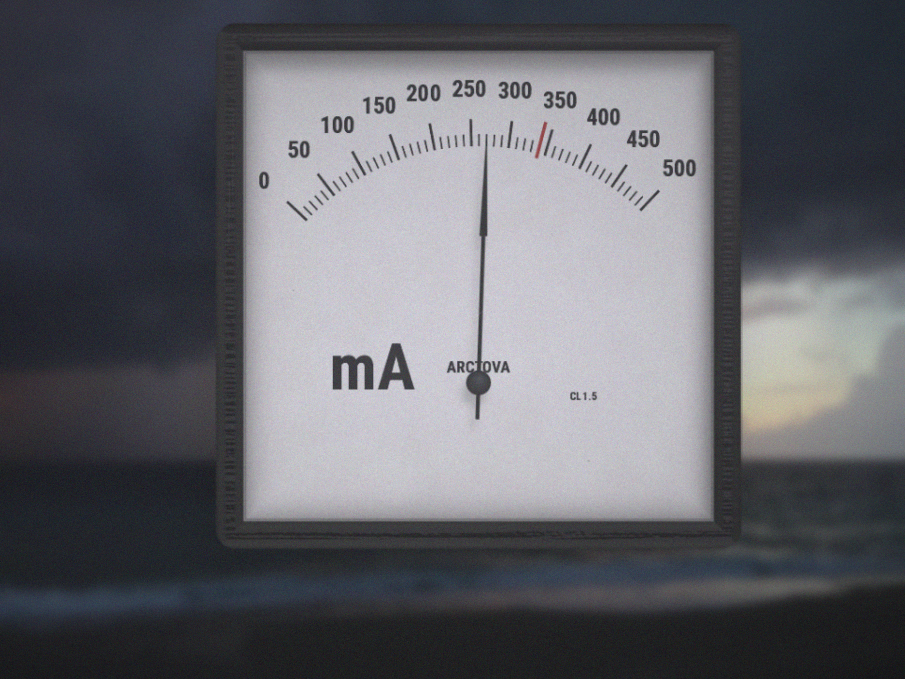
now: 270
